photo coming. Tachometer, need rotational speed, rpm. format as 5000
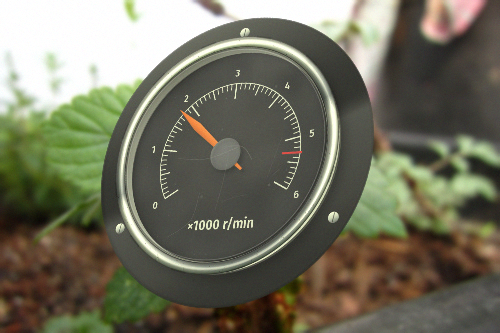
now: 1800
